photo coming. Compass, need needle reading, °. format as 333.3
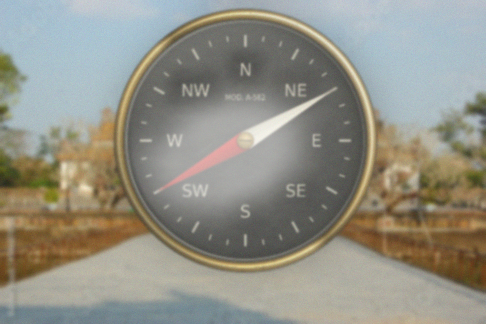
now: 240
